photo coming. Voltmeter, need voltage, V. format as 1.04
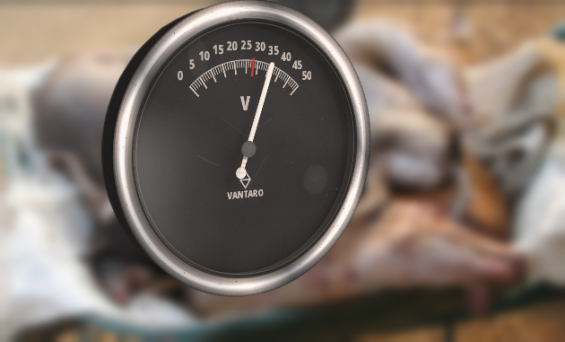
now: 35
